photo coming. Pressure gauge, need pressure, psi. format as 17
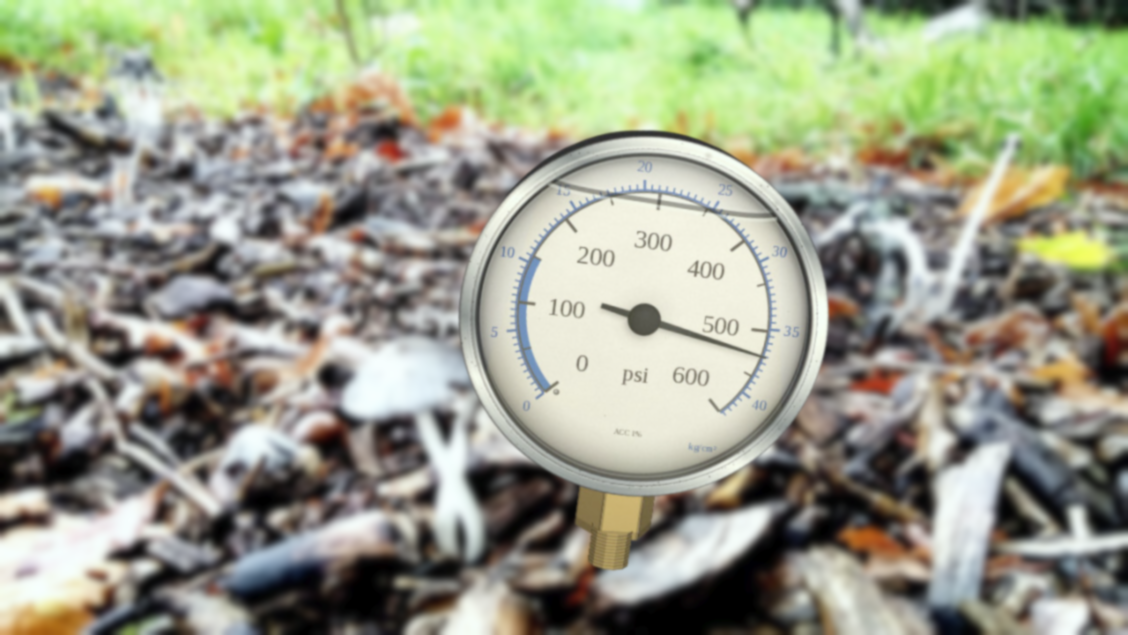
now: 525
